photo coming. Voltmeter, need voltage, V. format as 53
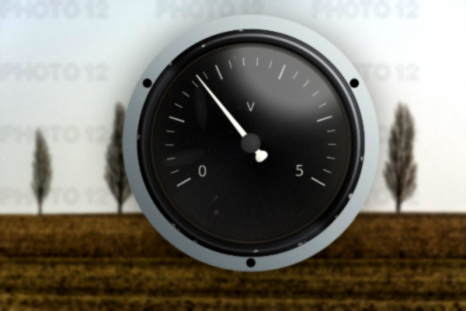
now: 1.7
